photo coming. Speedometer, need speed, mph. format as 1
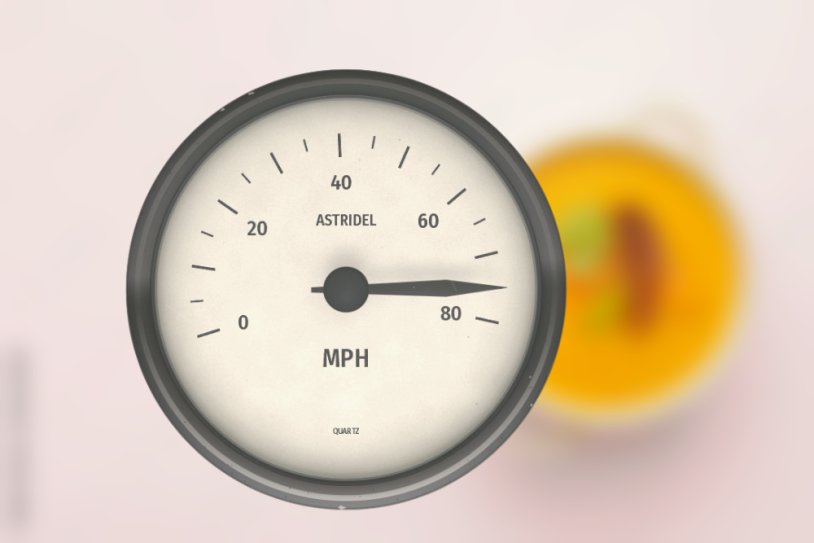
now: 75
